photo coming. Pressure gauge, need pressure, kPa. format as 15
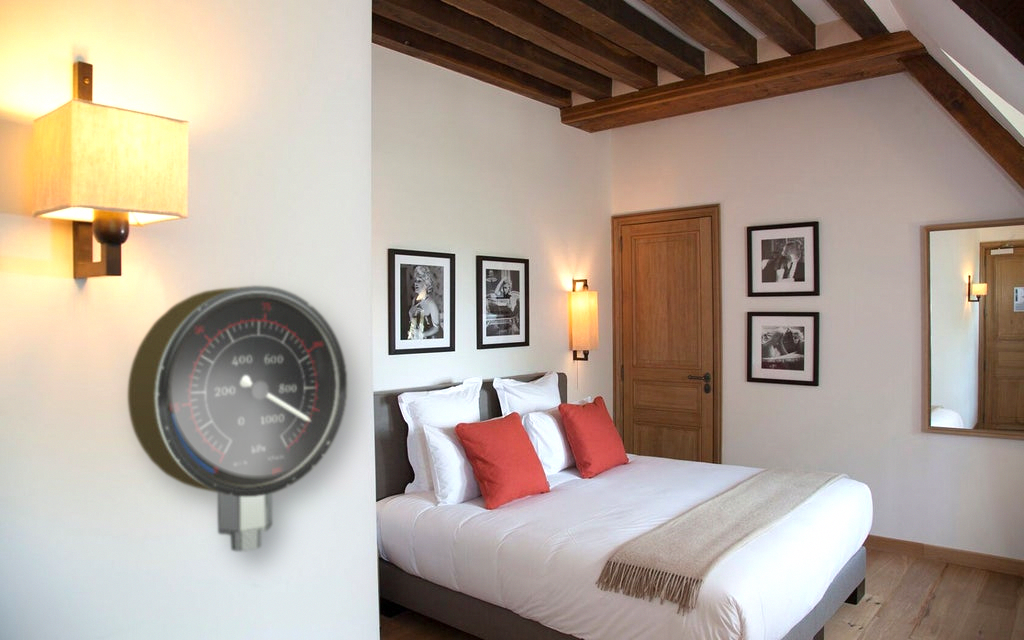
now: 900
